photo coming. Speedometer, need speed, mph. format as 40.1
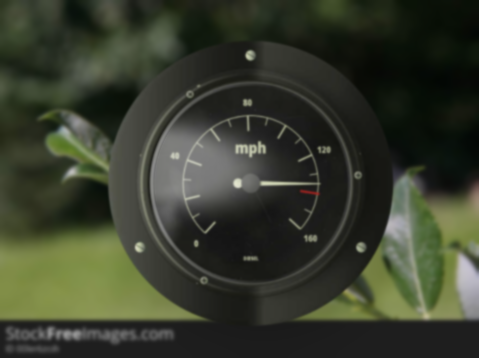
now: 135
